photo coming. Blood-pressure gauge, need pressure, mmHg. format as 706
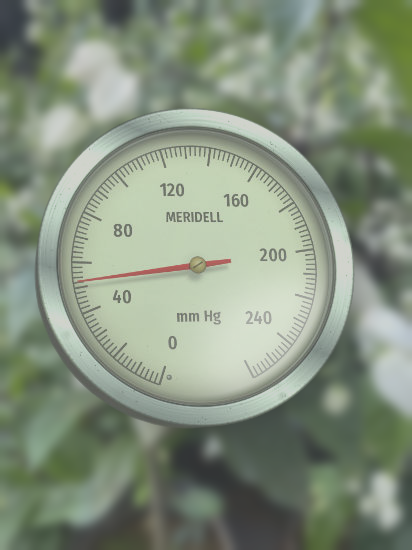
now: 52
